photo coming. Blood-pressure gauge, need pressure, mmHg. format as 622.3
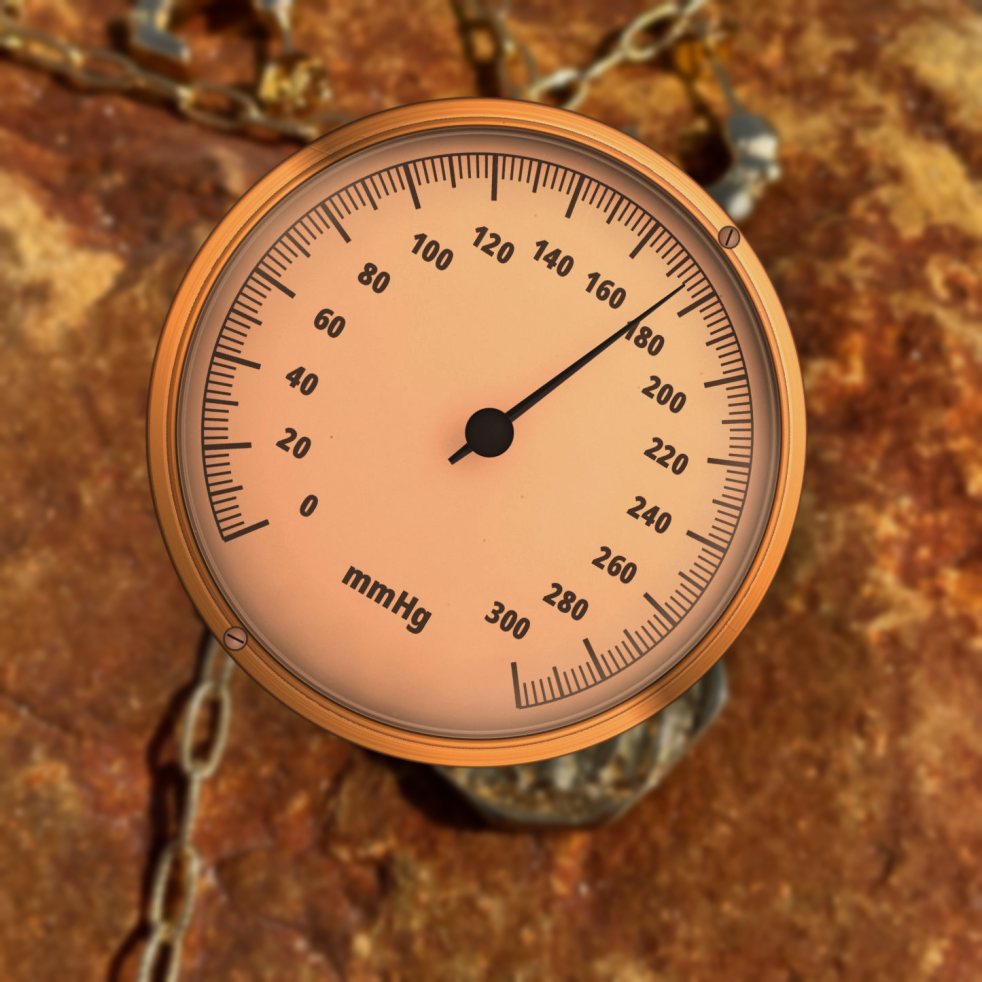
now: 174
